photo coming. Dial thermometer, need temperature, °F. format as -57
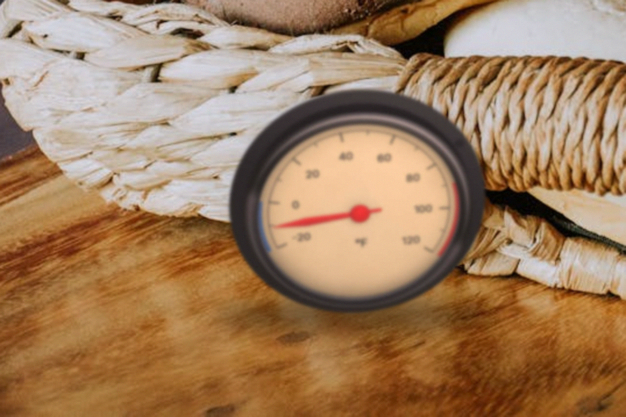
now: -10
